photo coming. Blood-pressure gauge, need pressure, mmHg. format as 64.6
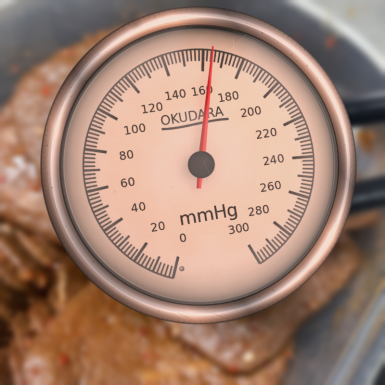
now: 164
